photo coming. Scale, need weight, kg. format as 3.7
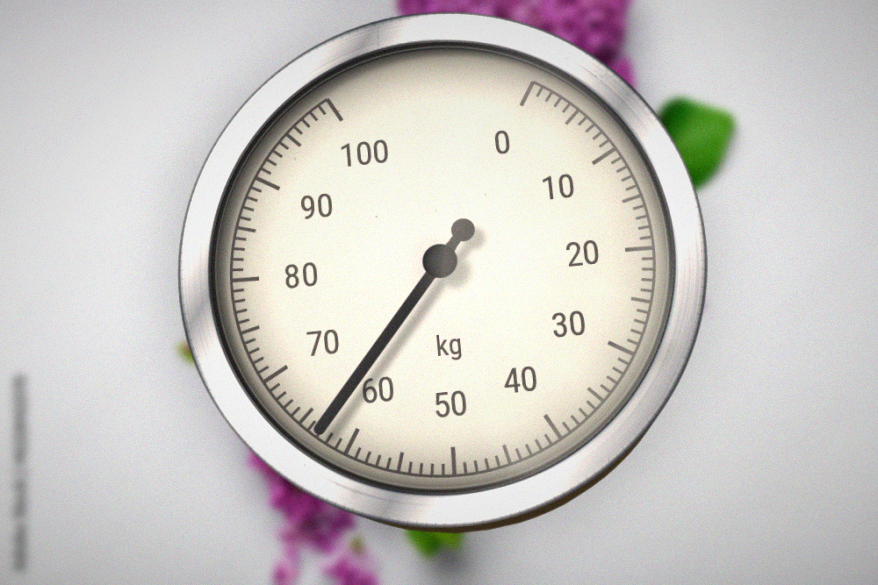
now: 63
